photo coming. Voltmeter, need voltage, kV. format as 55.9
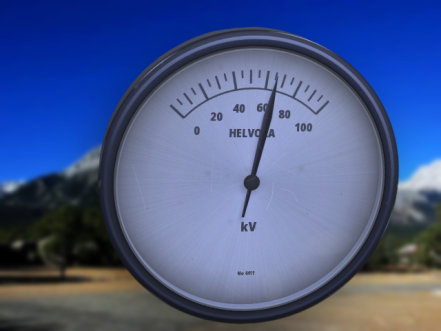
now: 65
